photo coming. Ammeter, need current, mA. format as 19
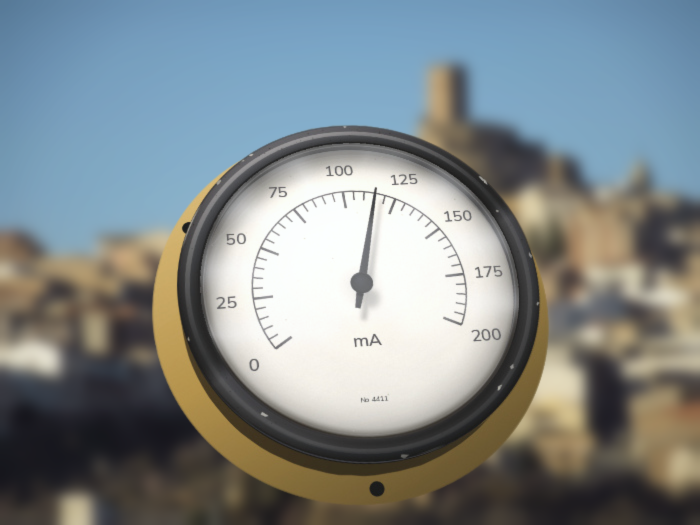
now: 115
